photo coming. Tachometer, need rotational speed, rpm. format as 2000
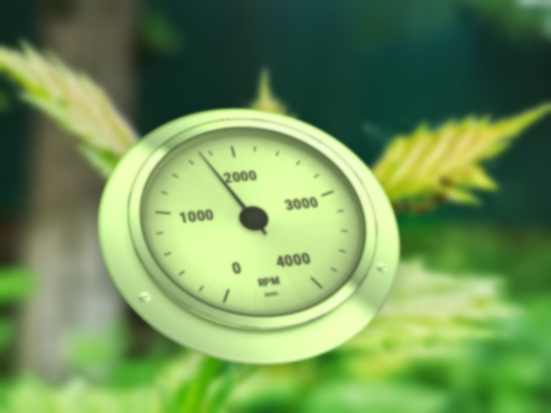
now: 1700
